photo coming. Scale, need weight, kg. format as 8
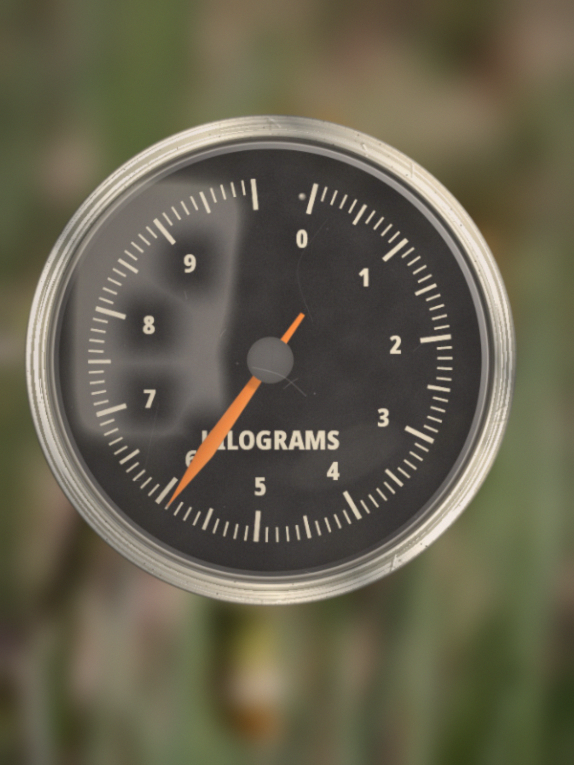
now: 5.9
